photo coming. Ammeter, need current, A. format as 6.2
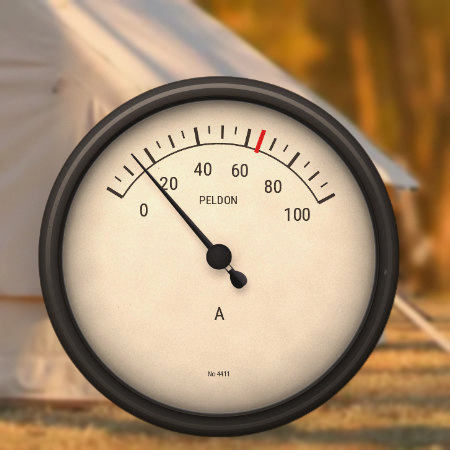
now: 15
